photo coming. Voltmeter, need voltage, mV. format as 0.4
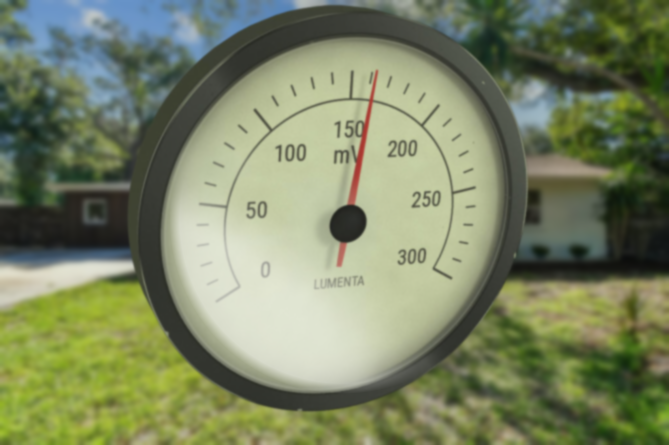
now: 160
